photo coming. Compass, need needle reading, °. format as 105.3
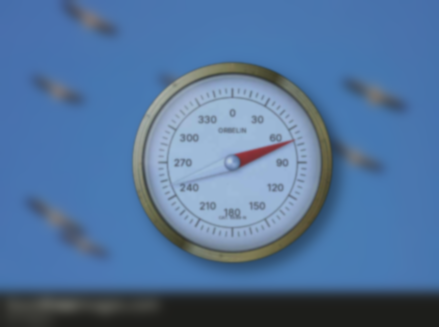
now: 70
